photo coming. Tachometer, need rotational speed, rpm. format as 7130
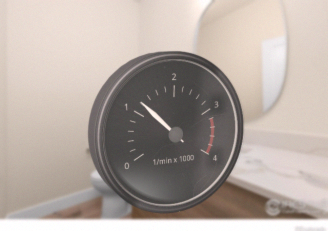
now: 1200
